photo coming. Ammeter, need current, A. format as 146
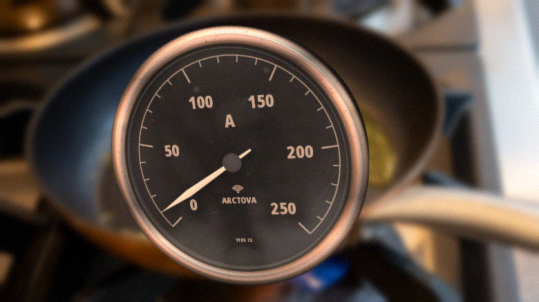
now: 10
